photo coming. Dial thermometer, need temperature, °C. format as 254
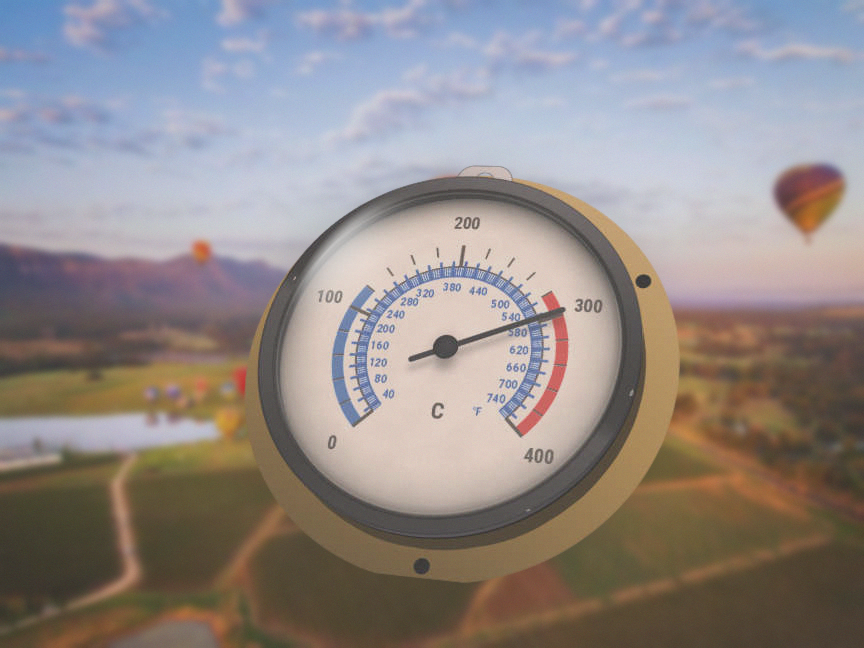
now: 300
